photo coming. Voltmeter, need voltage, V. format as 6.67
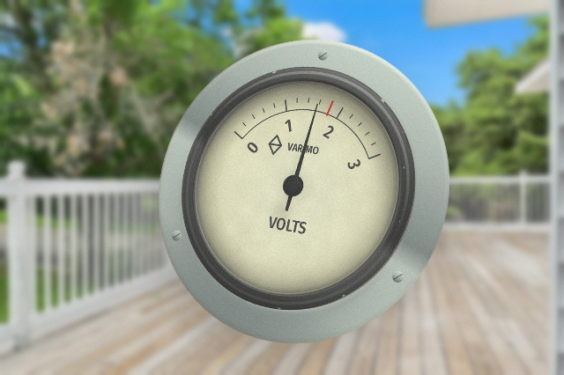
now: 1.6
